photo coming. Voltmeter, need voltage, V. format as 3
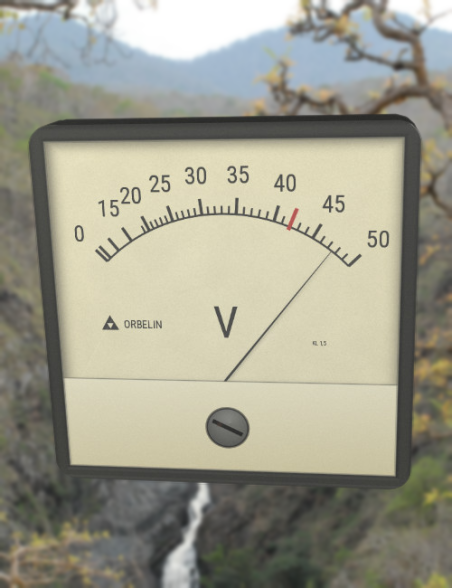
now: 47.5
